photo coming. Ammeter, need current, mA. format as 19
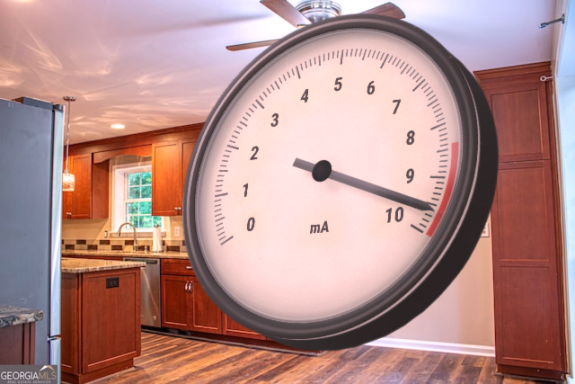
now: 9.6
